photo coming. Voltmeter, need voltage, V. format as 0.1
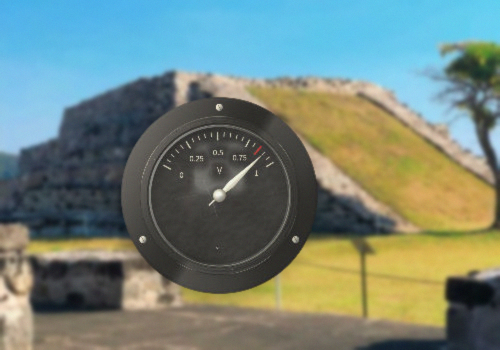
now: 0.9
